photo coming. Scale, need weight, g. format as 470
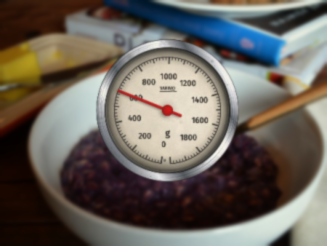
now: 600
